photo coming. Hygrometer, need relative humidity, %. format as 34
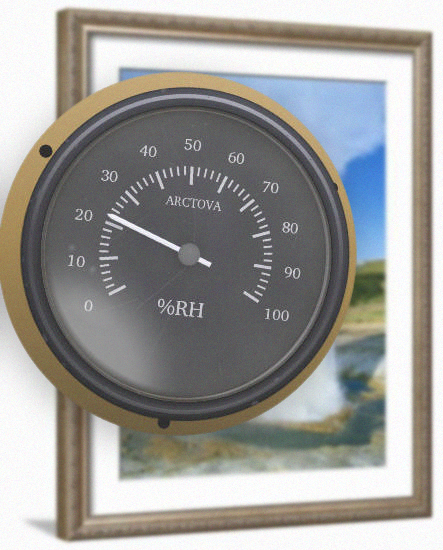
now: 22
